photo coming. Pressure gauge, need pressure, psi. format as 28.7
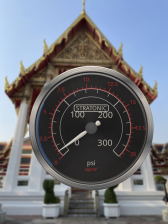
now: 10
